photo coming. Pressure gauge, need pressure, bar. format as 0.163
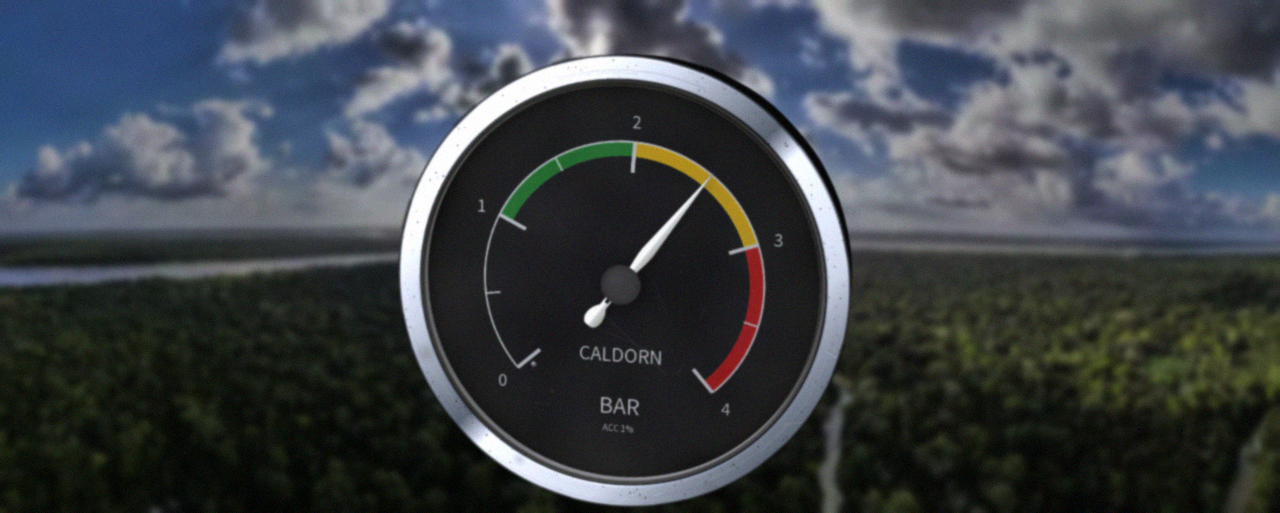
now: 2.5
